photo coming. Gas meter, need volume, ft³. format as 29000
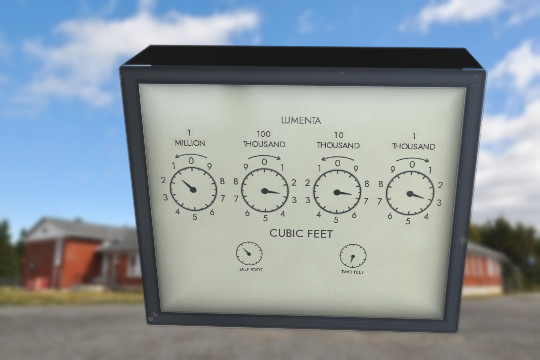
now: 127300
